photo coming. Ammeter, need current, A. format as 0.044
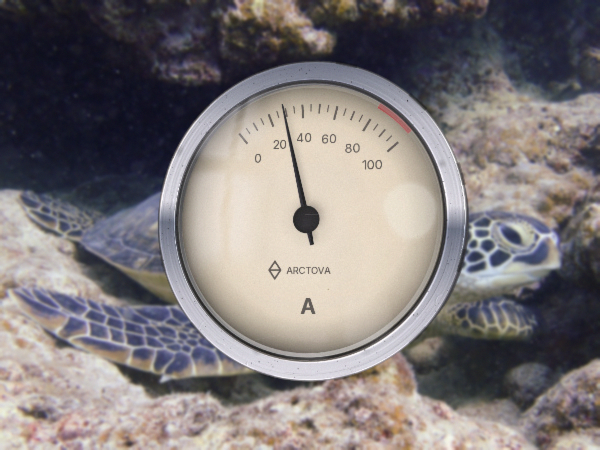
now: 30
